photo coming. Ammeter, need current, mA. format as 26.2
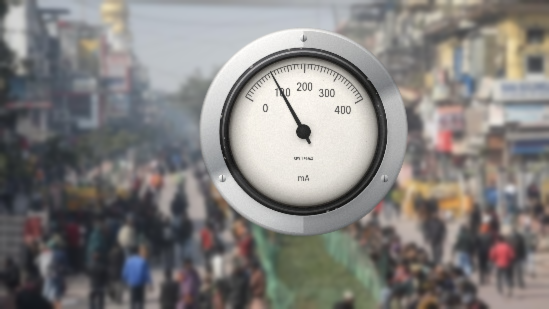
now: 100
